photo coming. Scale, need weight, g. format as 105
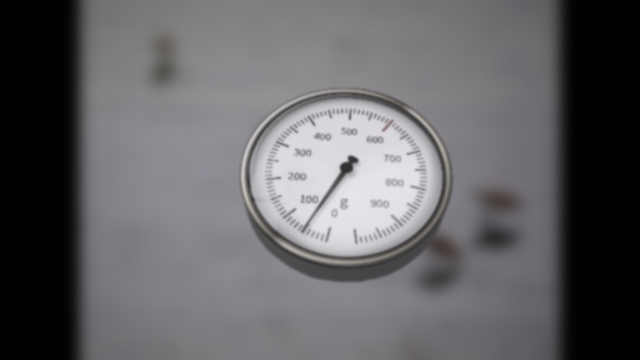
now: 50
